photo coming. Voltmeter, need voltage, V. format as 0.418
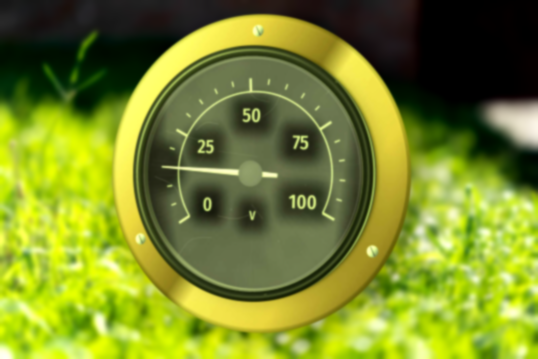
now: 15
